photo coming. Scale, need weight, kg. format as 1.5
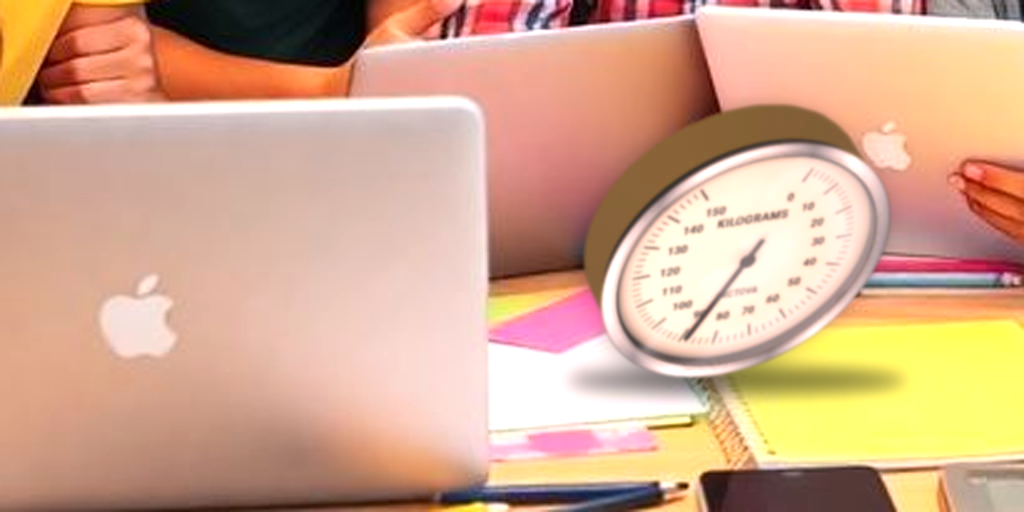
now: 90
